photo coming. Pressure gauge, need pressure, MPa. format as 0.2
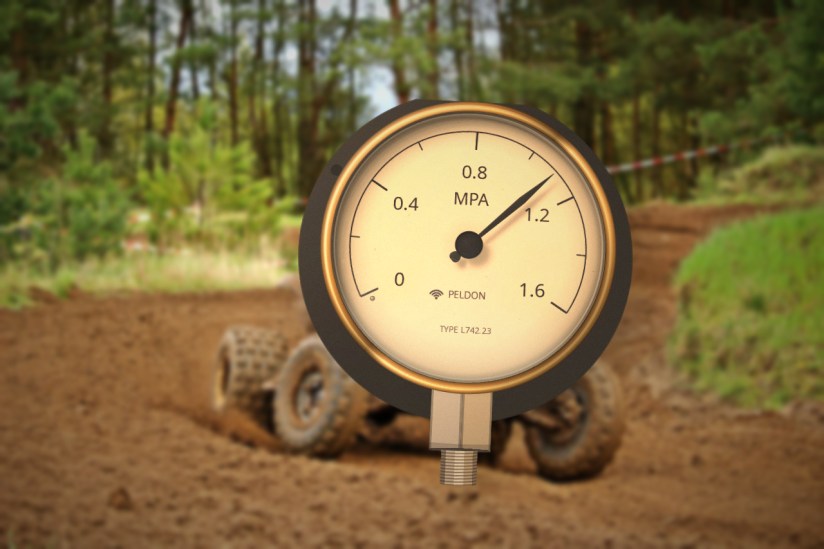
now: 1.1
